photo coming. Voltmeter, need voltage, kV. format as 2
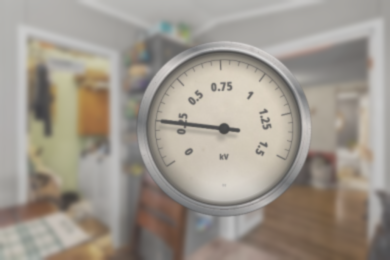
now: 0.25
